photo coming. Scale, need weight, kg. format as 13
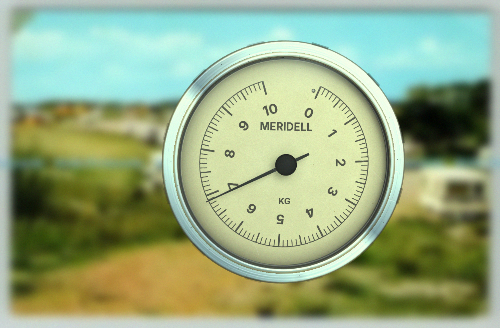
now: 6.9
